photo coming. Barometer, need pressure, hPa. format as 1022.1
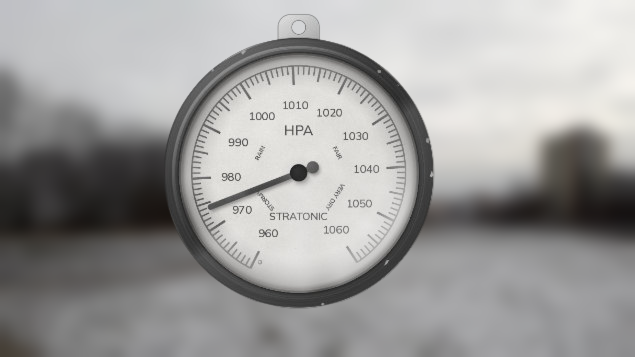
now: 974
